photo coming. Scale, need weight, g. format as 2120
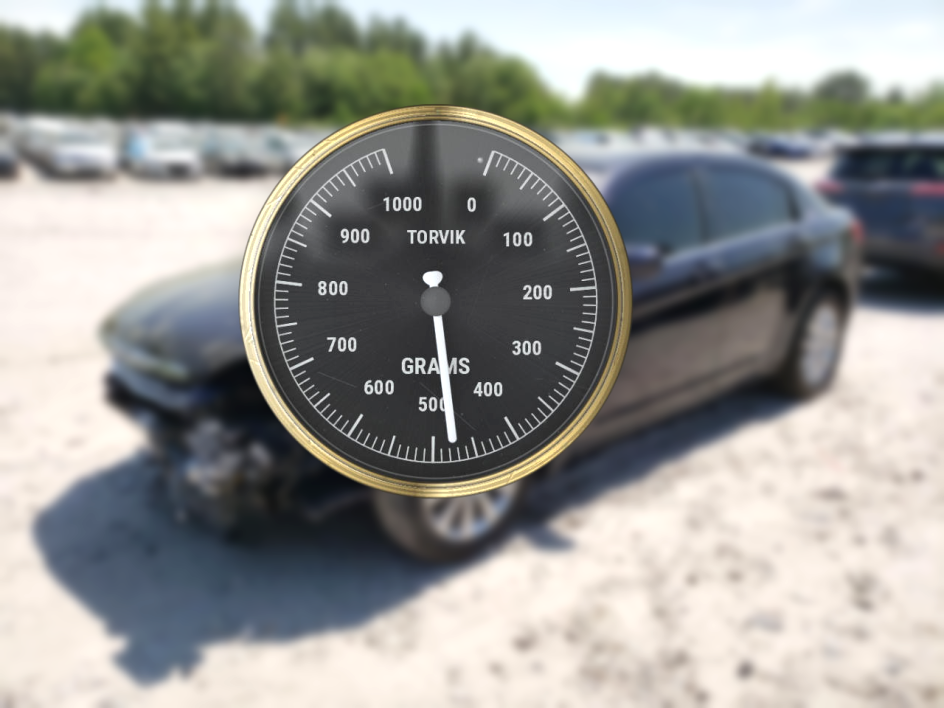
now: 475
